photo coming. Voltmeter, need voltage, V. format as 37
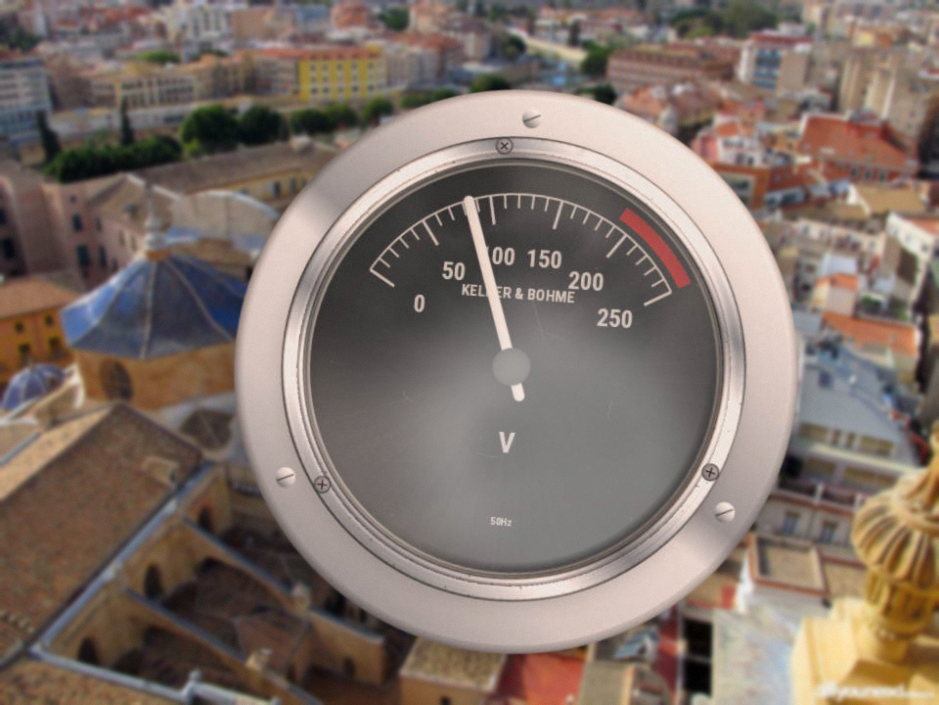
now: 85
